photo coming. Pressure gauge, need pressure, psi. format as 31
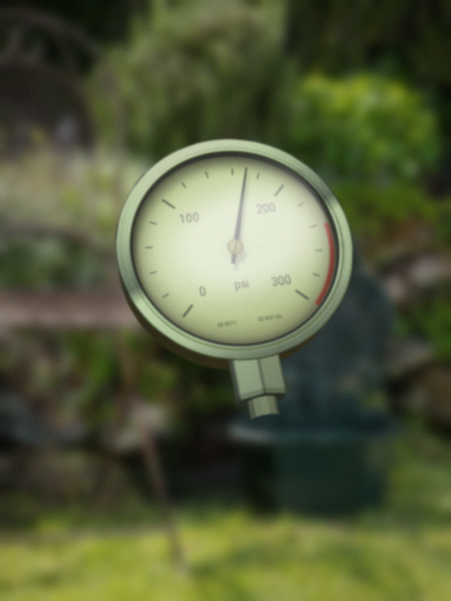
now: 170
